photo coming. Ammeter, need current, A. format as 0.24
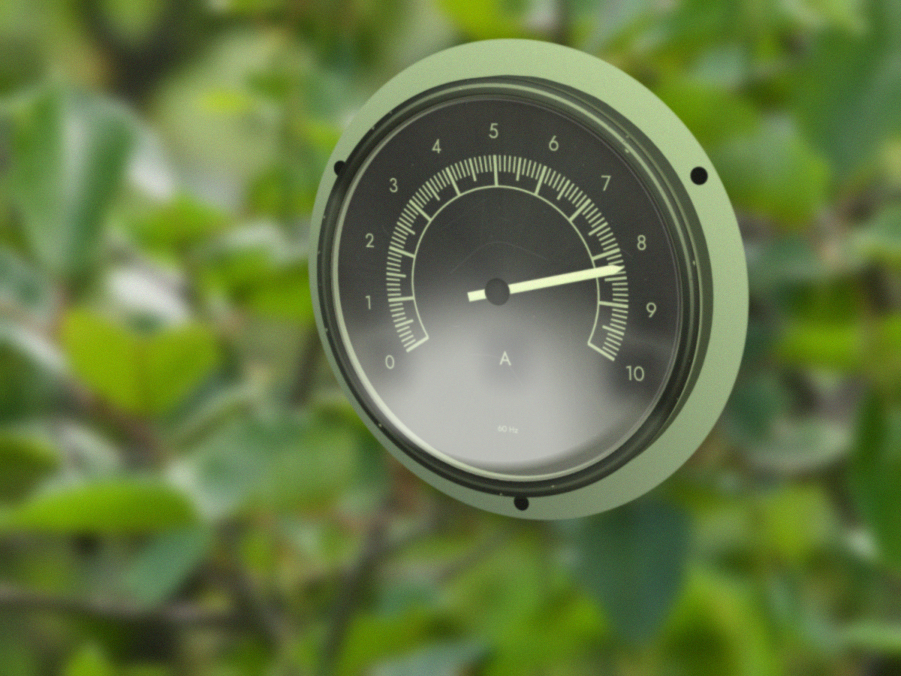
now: 8.3
